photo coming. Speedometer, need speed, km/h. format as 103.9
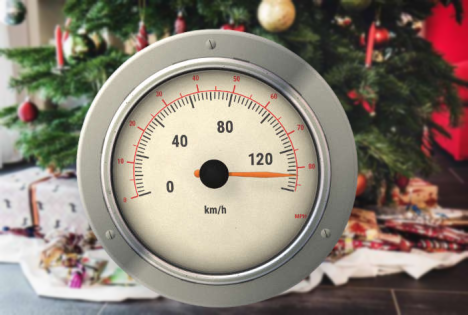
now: 132
